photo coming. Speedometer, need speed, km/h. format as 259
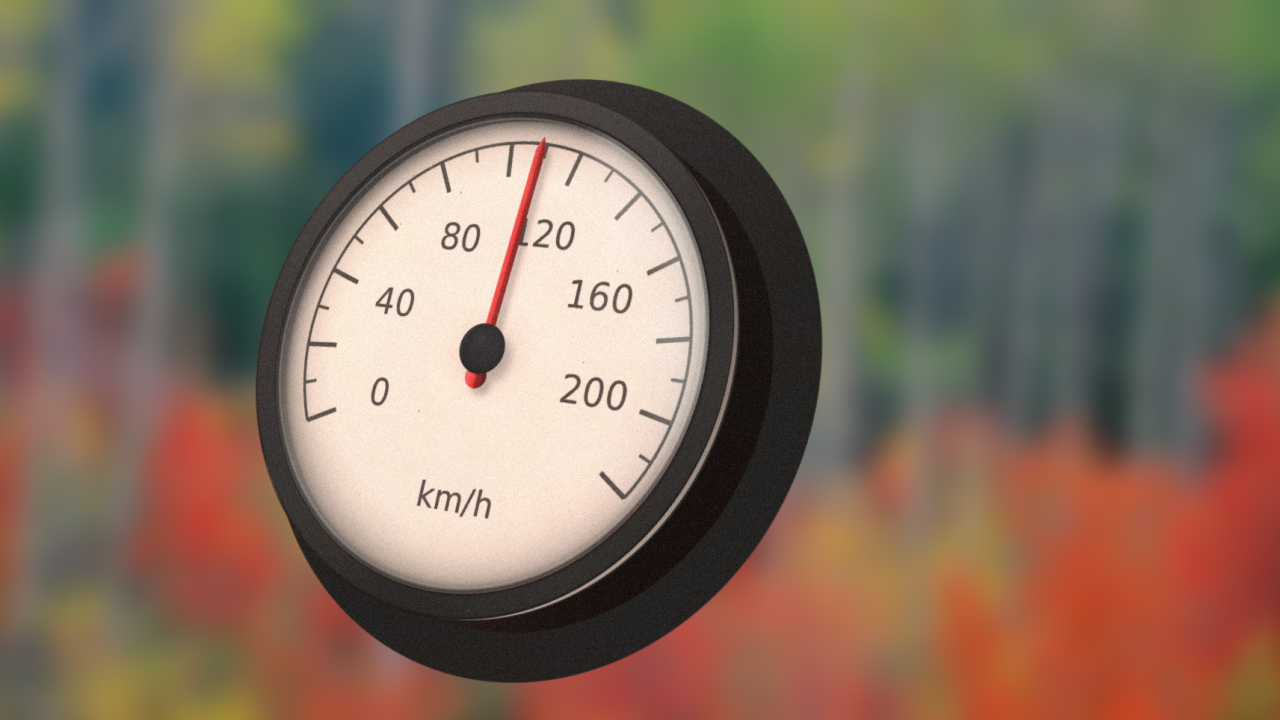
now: 110
